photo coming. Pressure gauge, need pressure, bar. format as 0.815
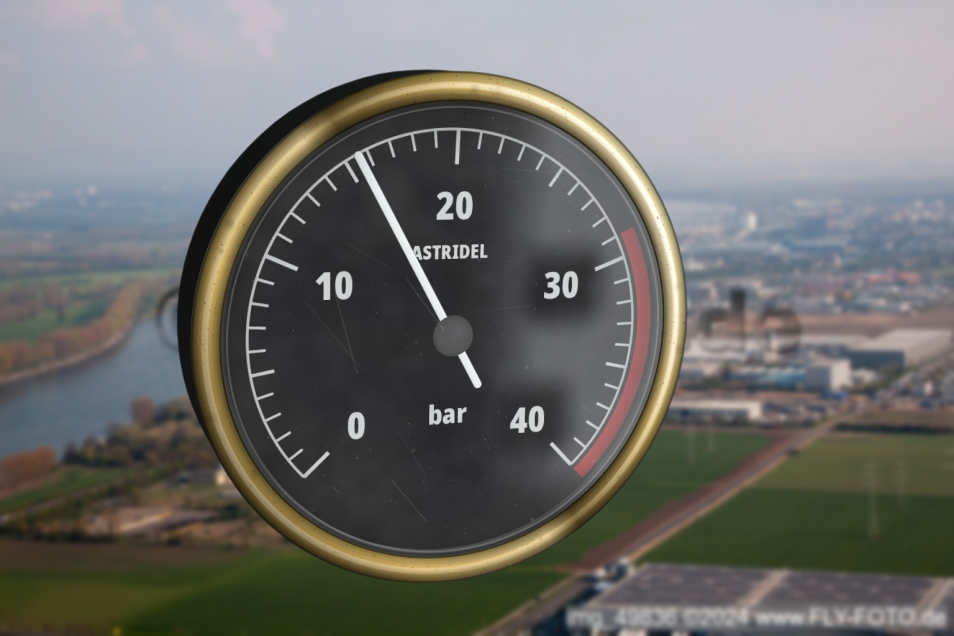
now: 15.5
